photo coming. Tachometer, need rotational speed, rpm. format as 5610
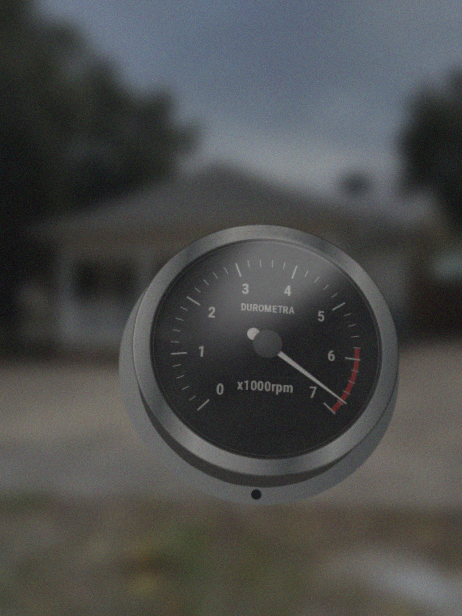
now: 6800
